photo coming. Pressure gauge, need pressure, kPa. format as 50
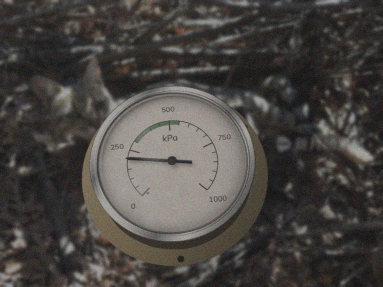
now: 200
